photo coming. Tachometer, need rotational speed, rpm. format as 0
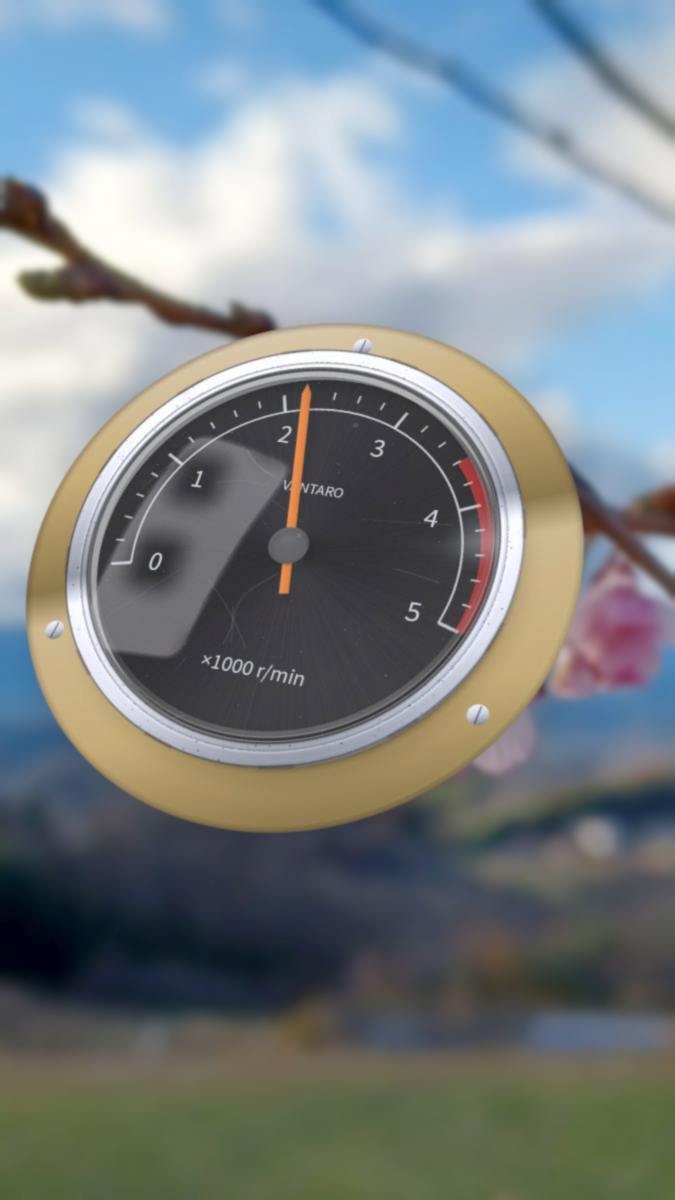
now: 2200
